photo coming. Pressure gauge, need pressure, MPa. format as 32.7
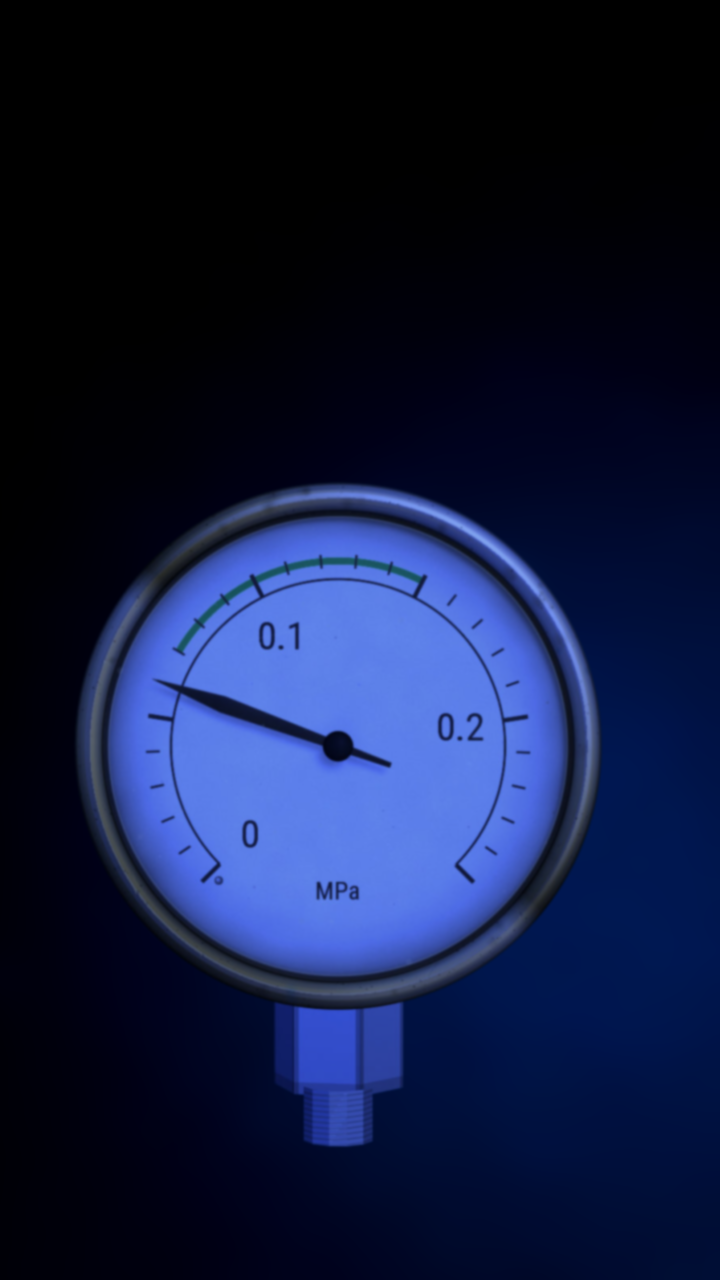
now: 0.06
